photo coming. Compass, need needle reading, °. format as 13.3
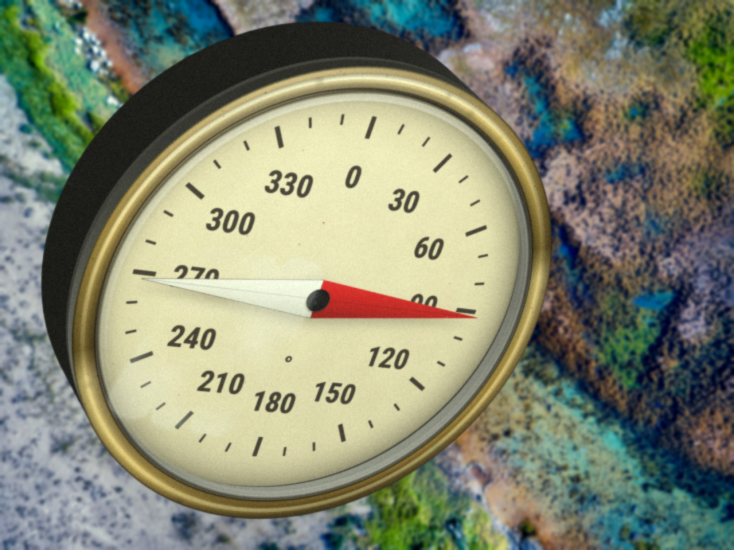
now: 90
